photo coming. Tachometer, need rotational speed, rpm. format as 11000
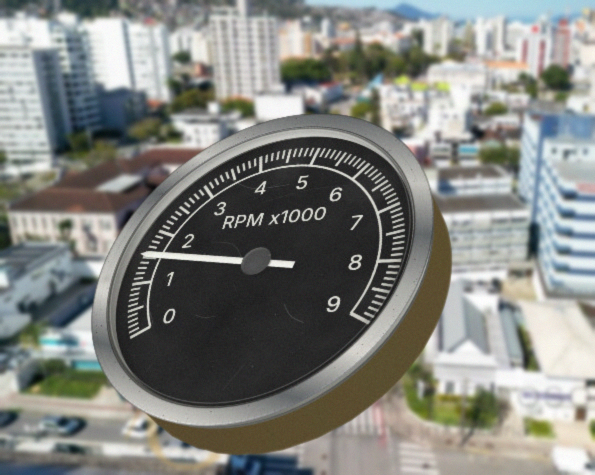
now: 1500
